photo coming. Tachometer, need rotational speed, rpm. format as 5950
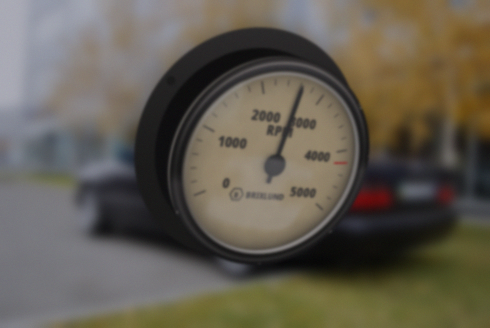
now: 2600
